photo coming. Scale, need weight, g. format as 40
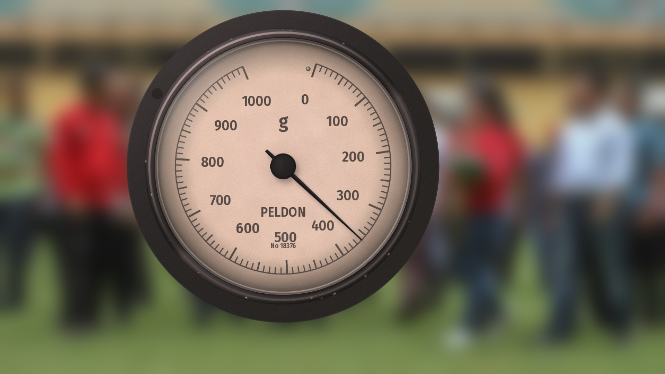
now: 360
